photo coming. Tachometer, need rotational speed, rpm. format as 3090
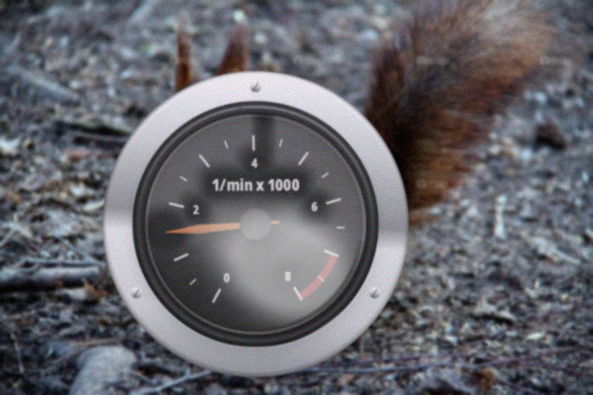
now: 1500
